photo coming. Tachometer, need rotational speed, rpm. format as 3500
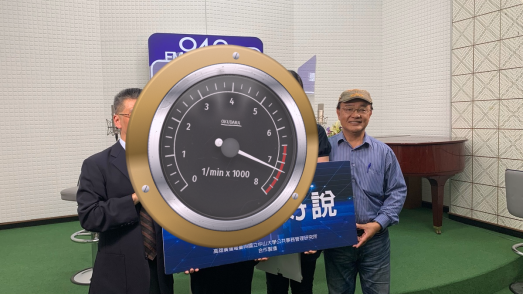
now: 7250
